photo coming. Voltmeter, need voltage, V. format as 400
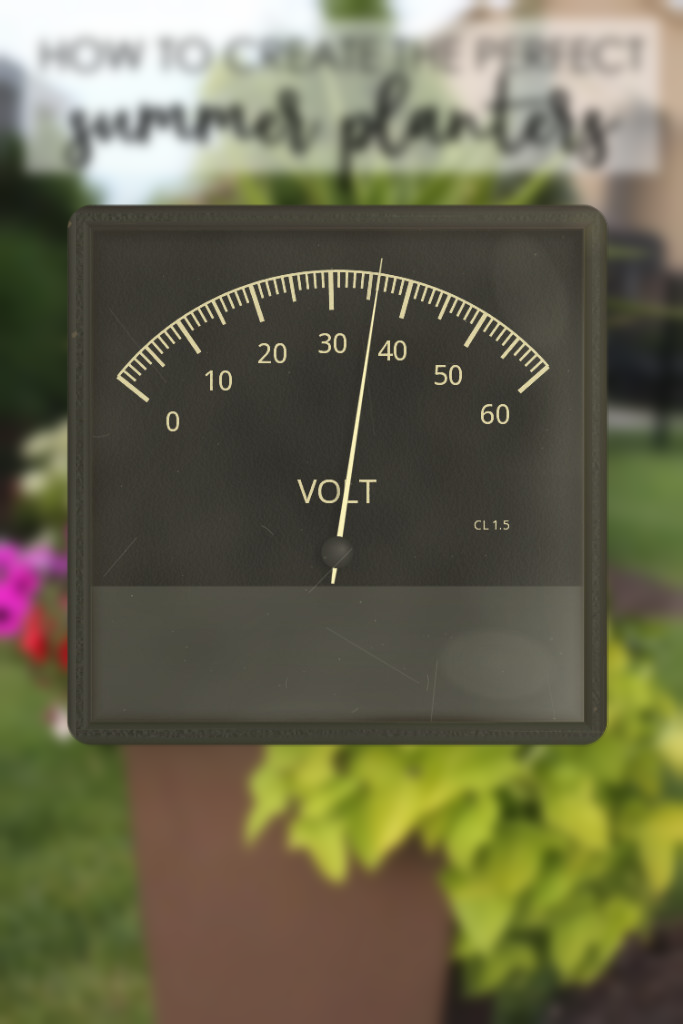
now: 36
